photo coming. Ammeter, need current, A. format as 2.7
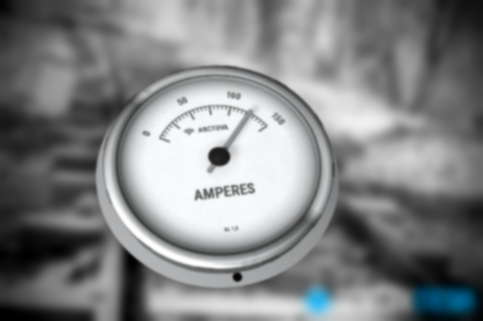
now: 125
